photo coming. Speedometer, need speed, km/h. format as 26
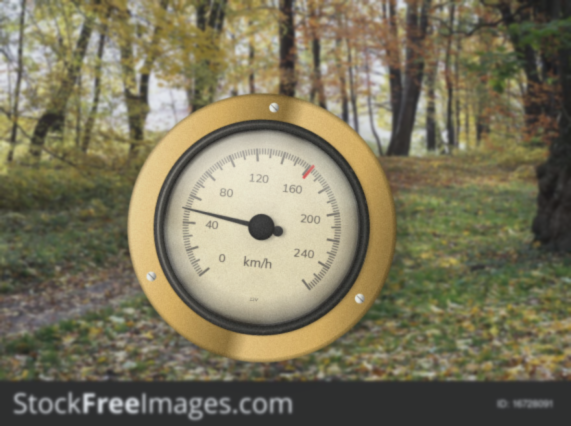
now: 50
